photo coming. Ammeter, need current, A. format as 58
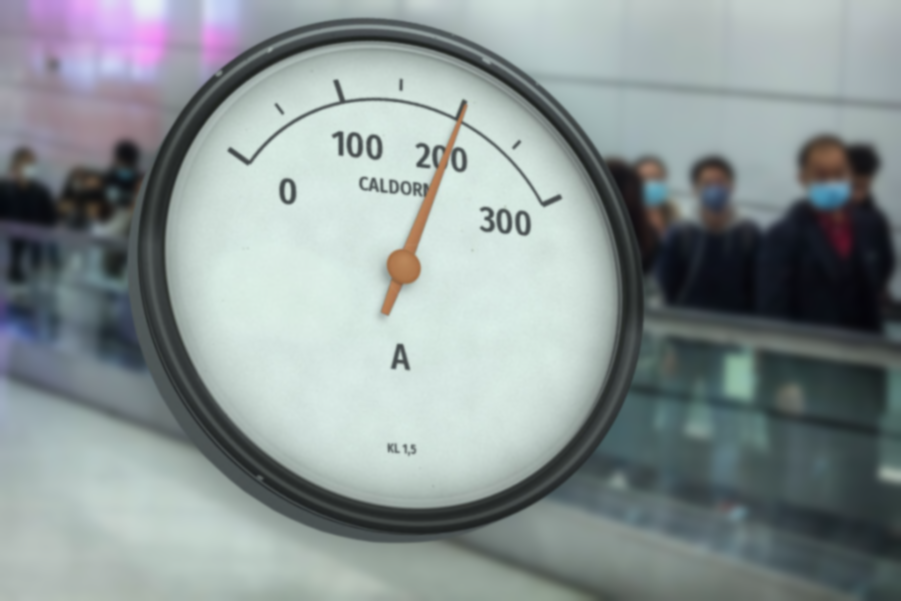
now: 200
